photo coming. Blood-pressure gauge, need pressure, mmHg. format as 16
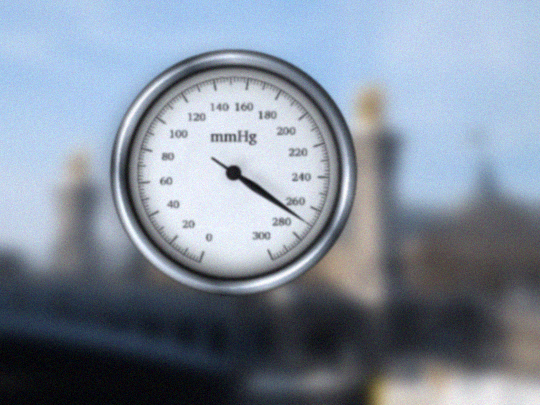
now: 270
